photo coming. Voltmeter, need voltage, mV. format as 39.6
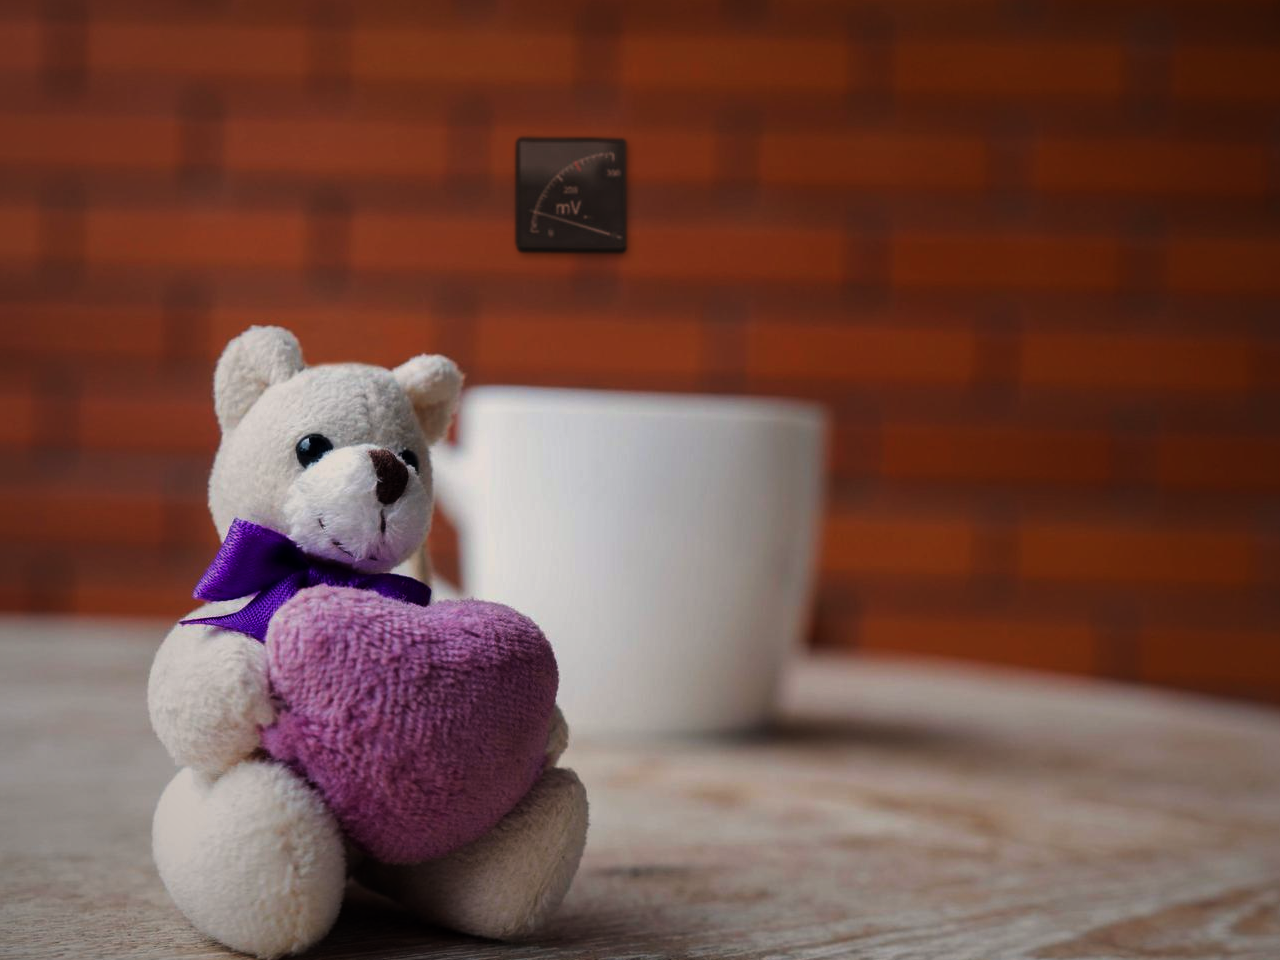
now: 100
